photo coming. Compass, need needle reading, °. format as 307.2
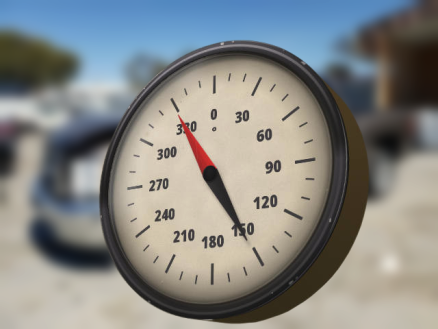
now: 330
